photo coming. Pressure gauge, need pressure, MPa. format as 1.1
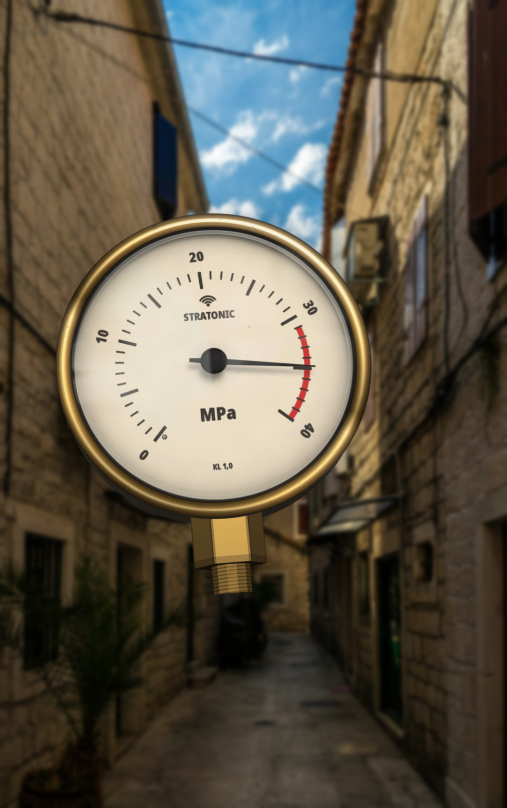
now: 35
